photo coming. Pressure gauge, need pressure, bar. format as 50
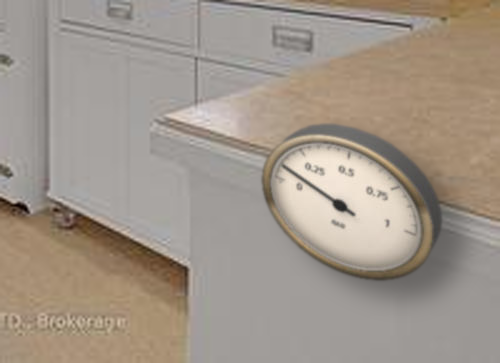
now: 0.1
